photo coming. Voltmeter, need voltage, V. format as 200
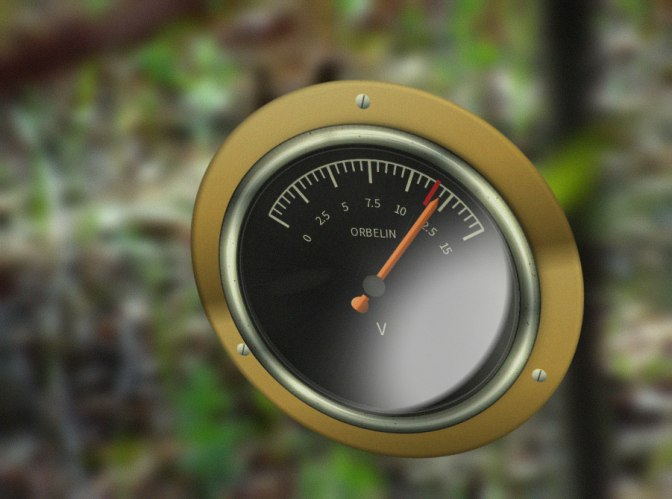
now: 12
